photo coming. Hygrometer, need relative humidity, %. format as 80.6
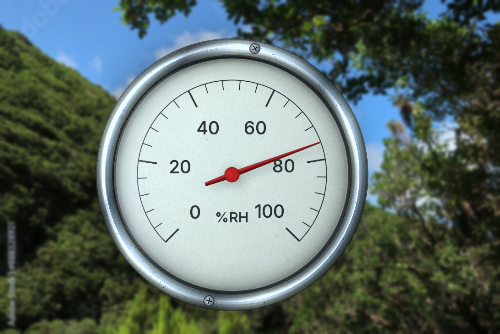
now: 76
